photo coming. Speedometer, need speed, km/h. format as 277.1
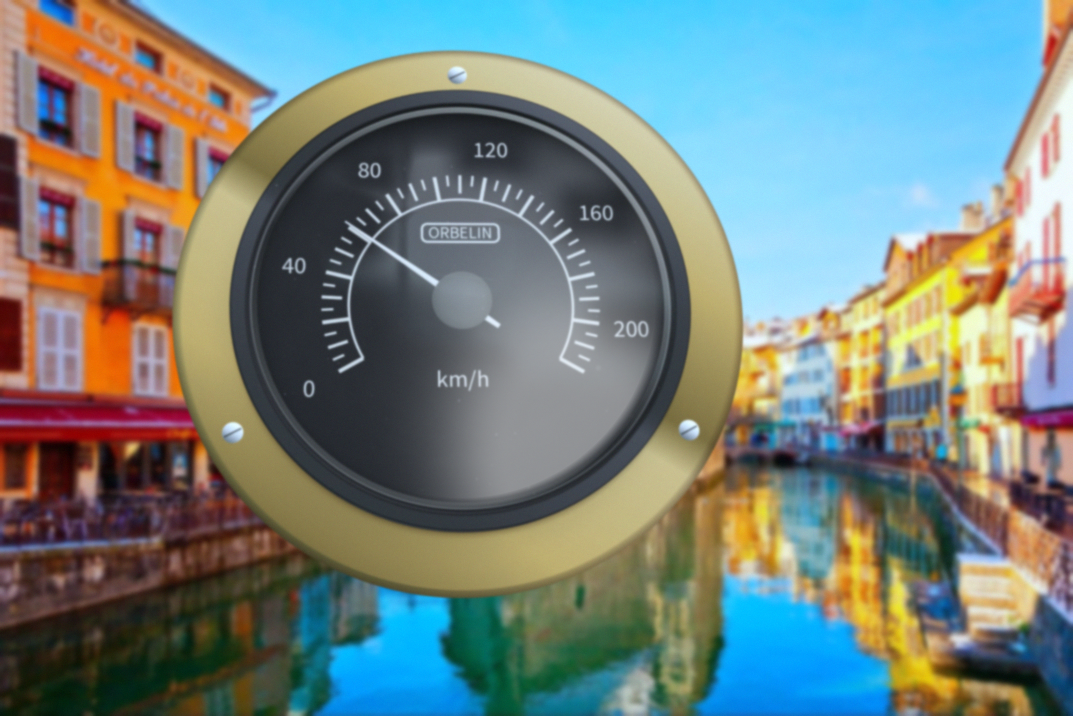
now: 60
